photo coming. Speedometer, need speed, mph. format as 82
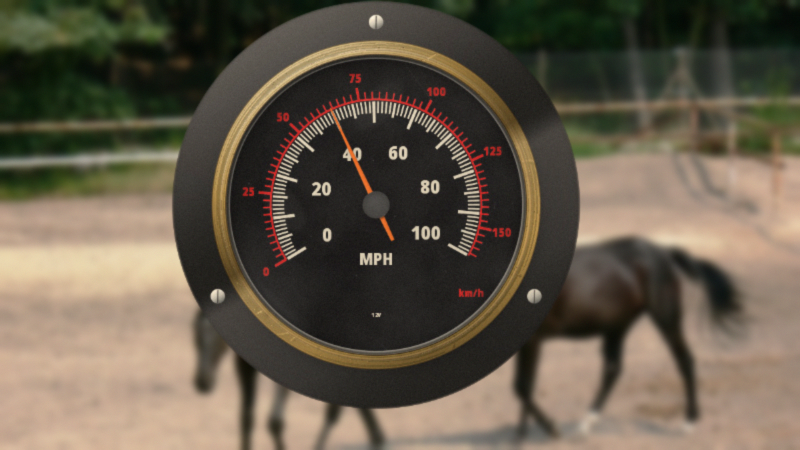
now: 40
